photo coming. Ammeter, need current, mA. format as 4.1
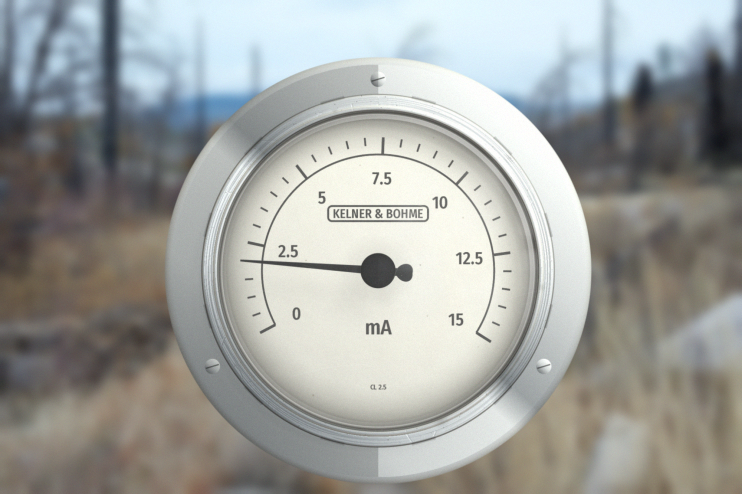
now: 2
